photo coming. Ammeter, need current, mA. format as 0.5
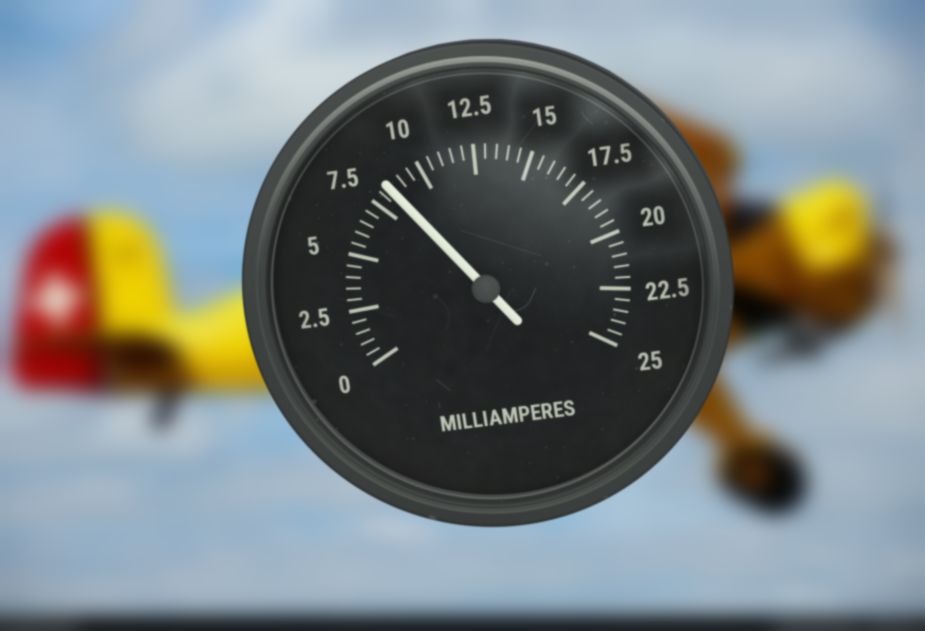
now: 8.5
